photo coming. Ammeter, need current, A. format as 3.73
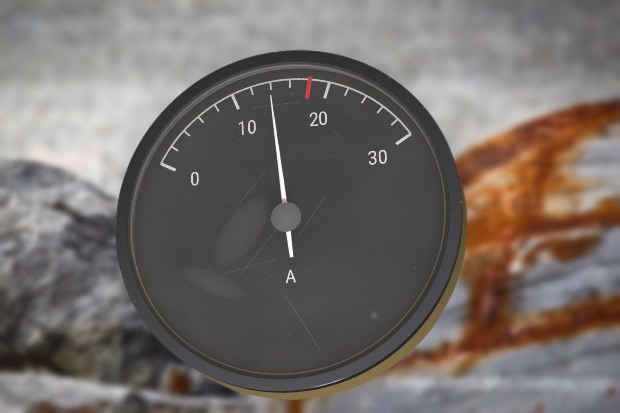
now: 14
